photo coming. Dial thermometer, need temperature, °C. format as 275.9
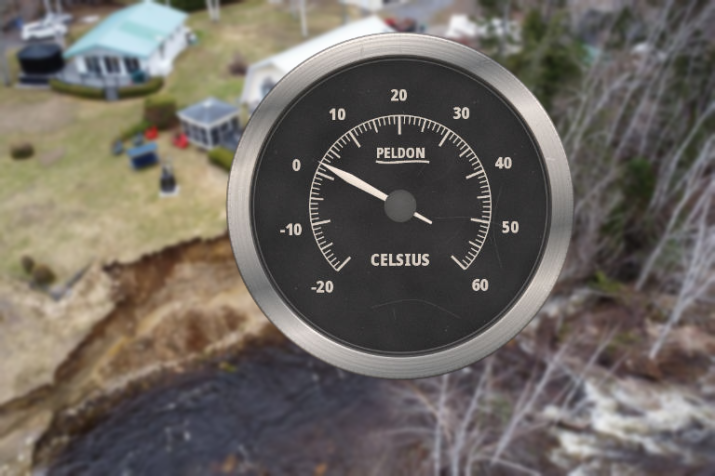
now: 2
